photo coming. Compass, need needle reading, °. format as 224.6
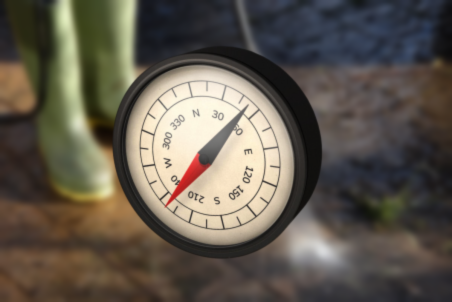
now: 232.5
